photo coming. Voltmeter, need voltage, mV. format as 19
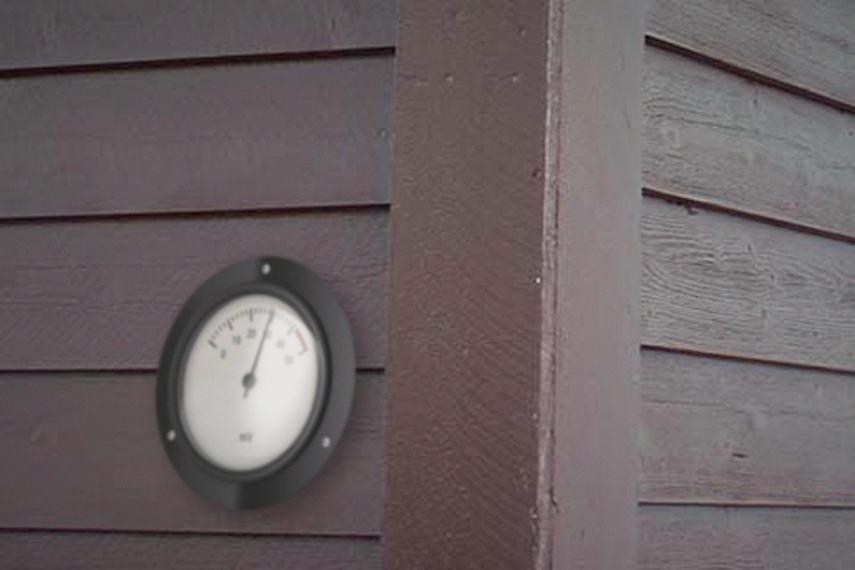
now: 30
